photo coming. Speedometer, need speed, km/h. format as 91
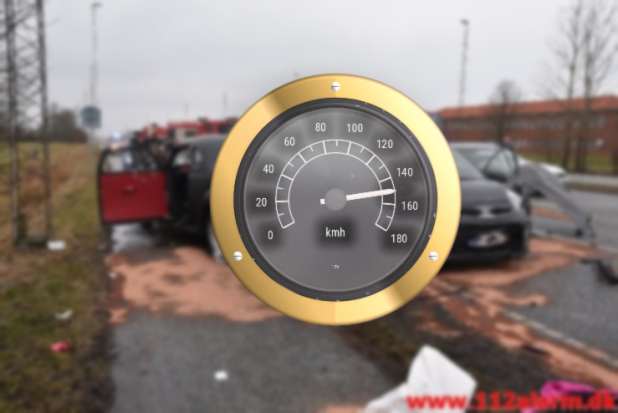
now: 150
